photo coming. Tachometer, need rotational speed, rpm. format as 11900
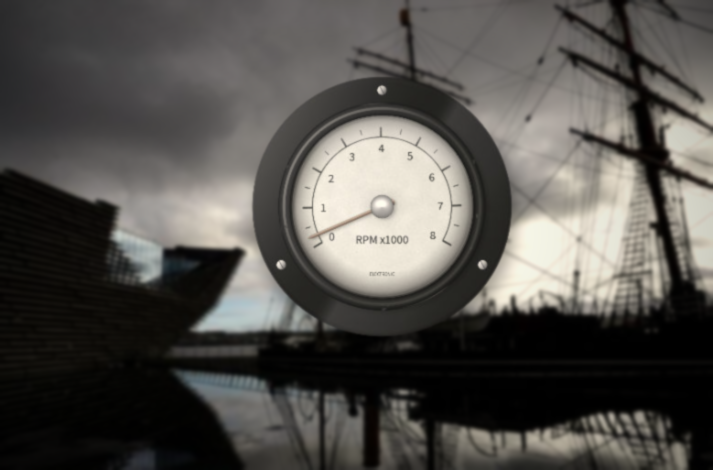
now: 250
